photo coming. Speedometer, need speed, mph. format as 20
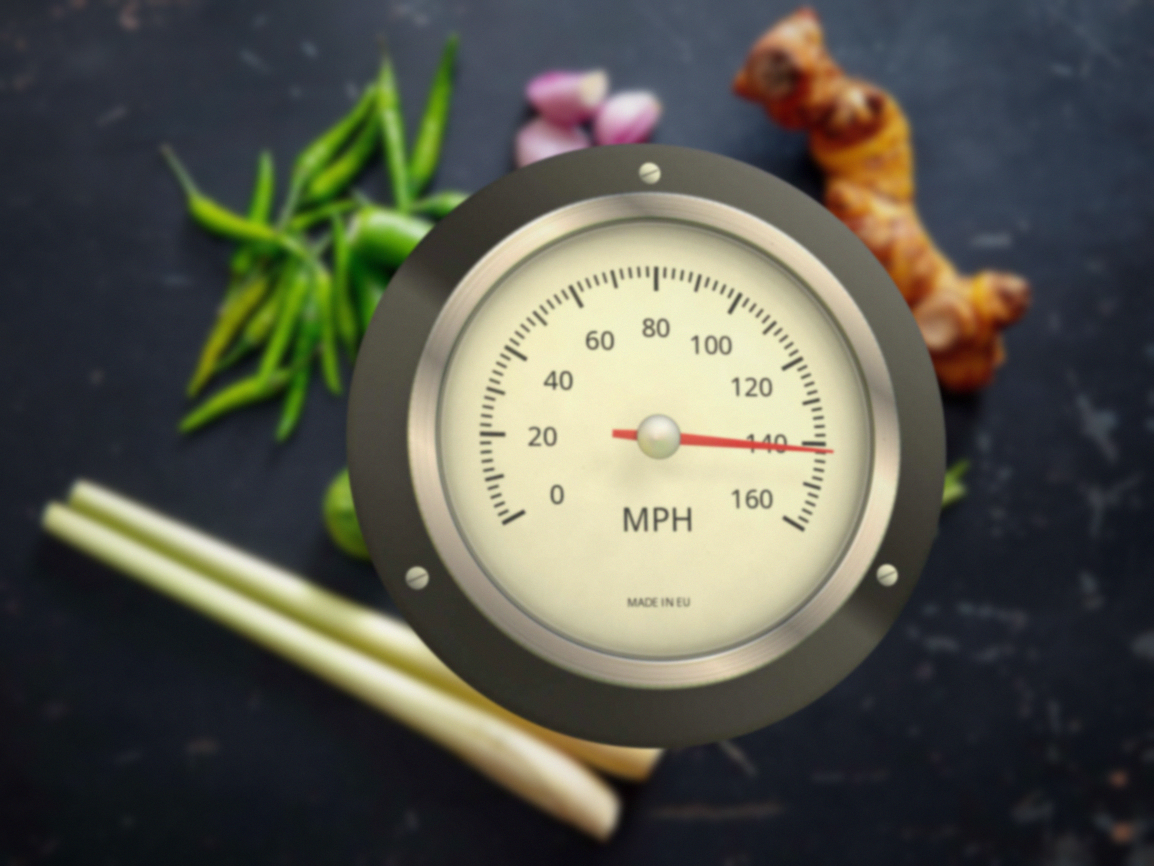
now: 142
